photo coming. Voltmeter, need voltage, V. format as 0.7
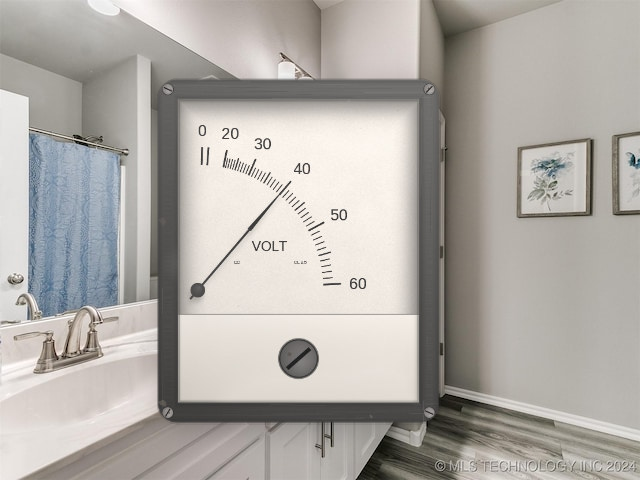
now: 40
